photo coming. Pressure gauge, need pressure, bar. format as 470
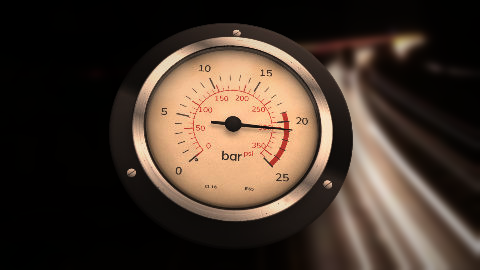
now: 21
